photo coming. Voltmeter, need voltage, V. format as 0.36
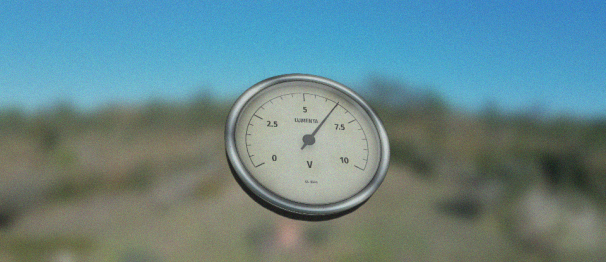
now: 6.5
